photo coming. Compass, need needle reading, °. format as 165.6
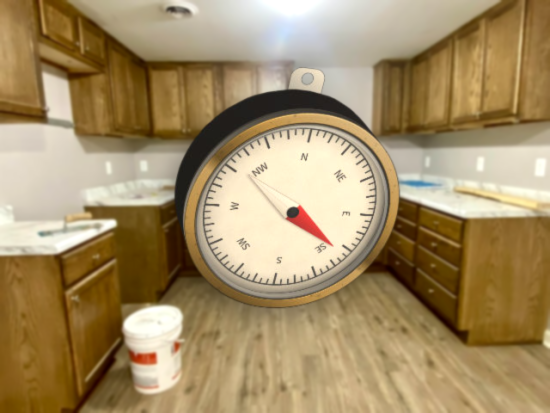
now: 125
